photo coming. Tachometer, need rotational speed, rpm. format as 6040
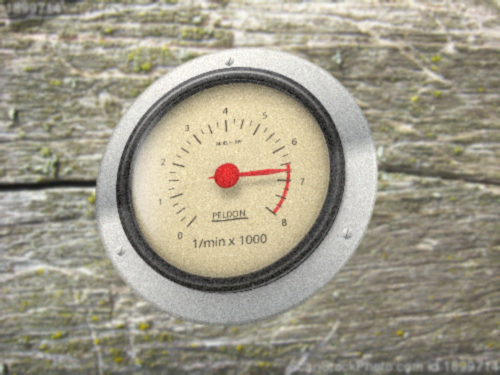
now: 6750
